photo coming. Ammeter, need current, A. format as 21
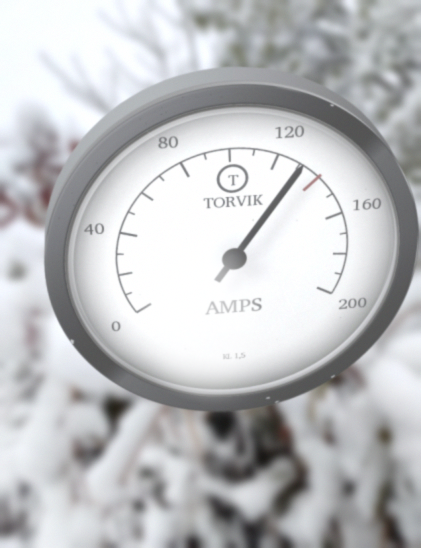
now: 130
